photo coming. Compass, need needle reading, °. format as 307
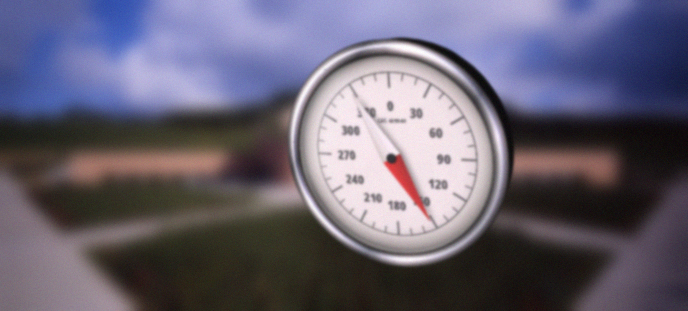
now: 150
